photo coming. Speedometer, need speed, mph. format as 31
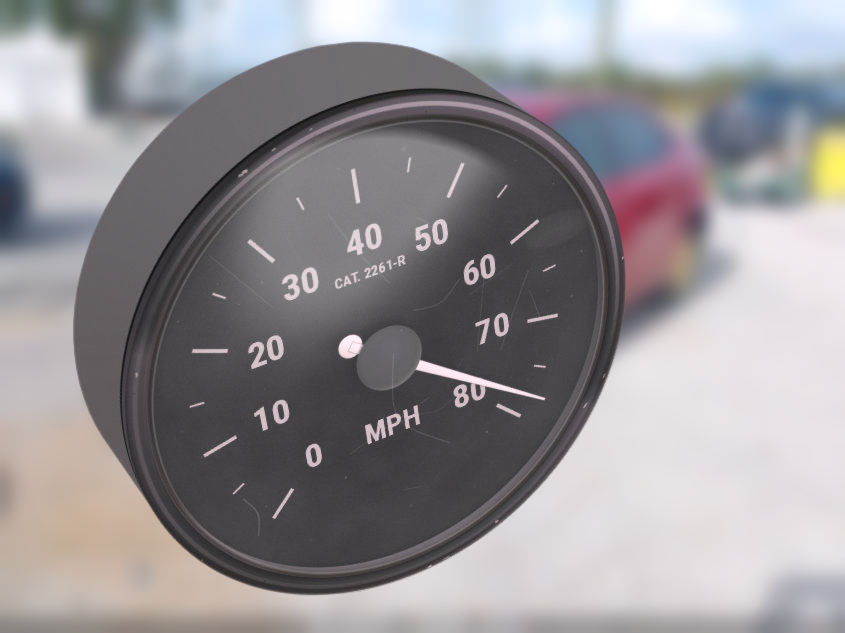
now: 77.5
